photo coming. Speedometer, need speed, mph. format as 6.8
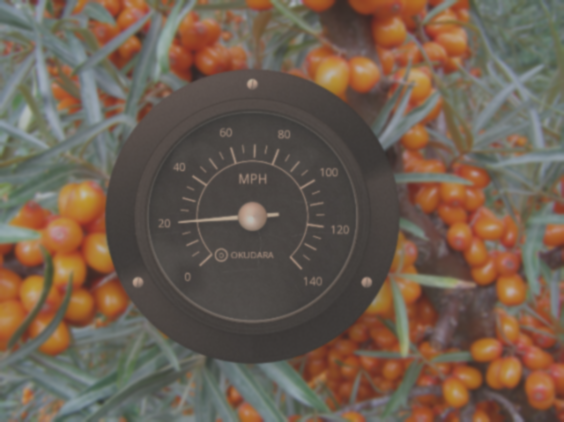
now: 20
